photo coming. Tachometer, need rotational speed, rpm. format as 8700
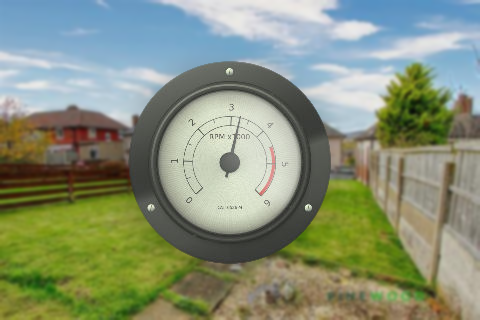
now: 3250
